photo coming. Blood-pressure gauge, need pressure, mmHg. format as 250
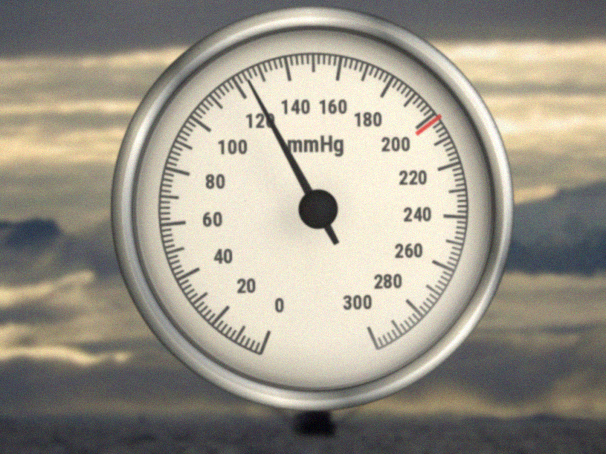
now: 124
